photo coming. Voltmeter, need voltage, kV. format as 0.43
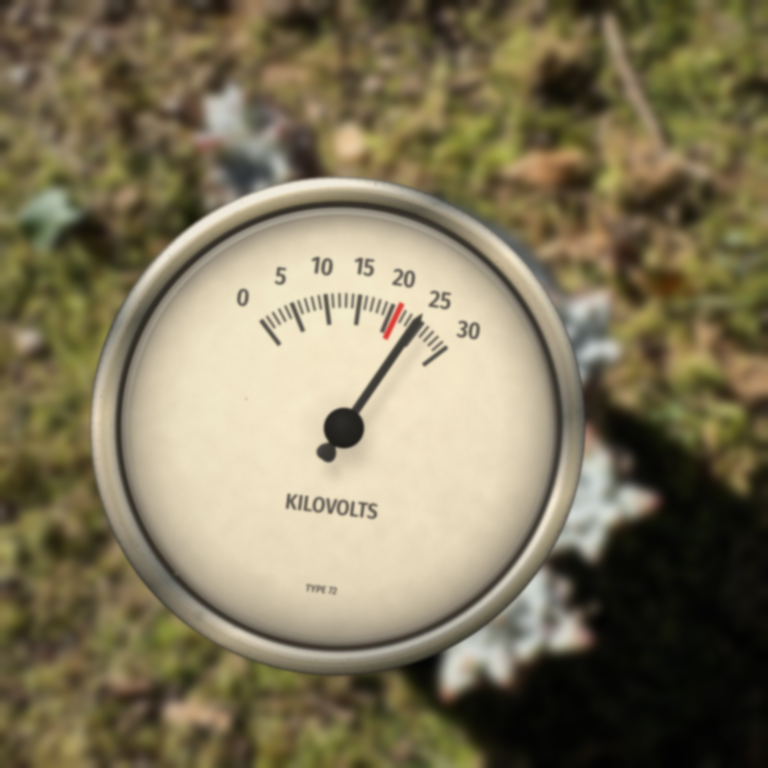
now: 24
